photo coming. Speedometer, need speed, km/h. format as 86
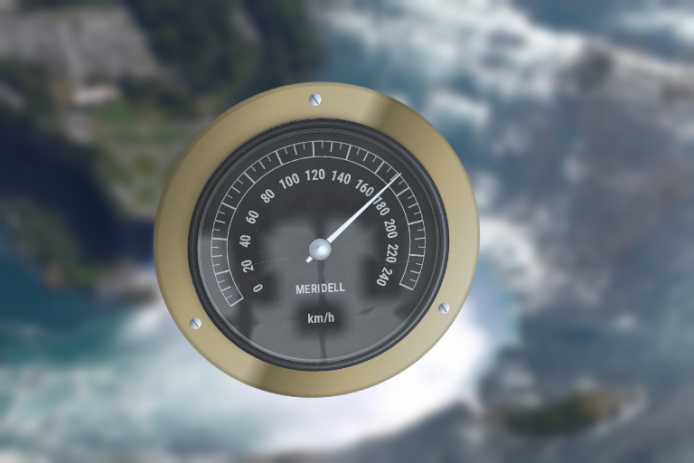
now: 170
